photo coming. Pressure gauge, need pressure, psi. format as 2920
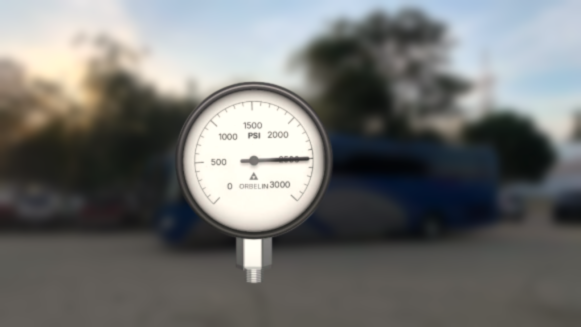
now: 2500
